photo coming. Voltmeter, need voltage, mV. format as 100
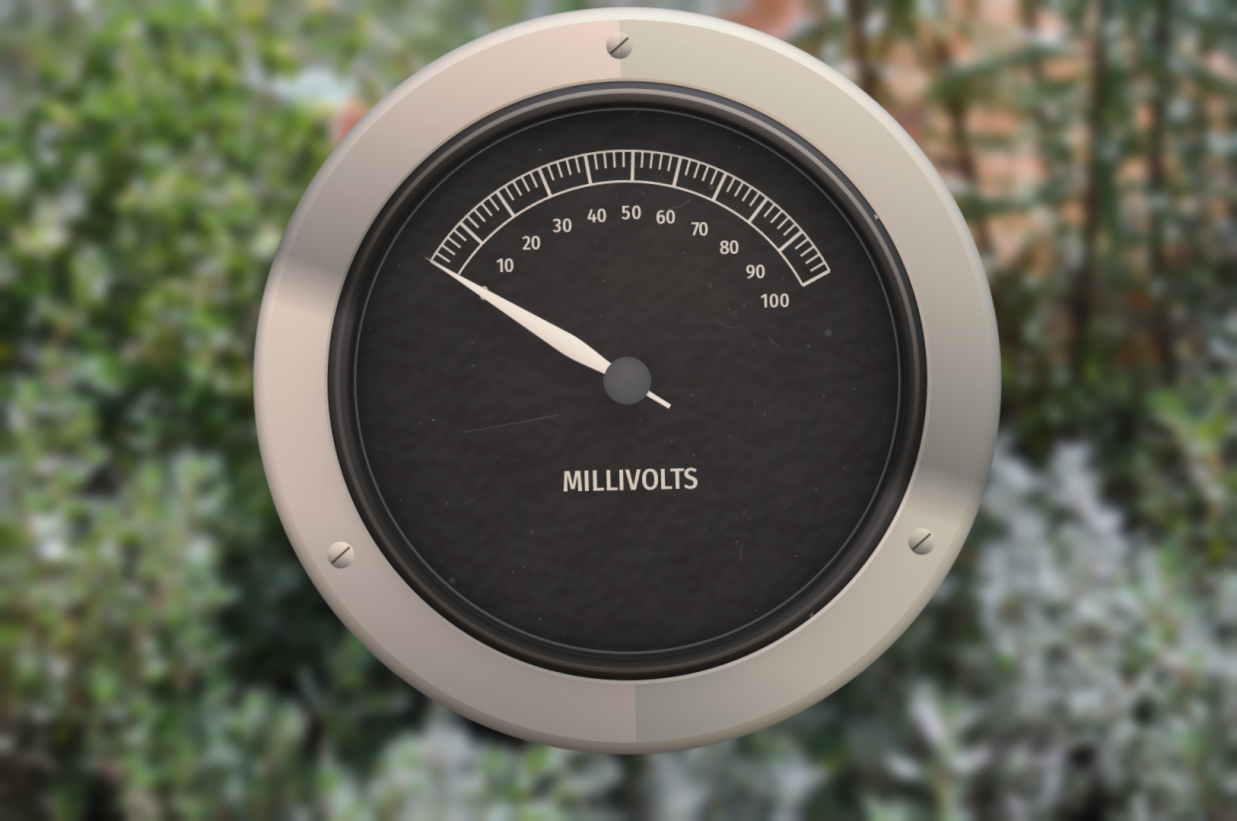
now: 0
